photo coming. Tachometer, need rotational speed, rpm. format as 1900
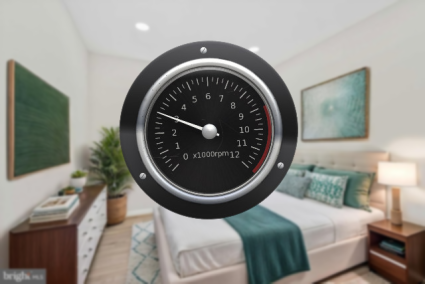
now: 3000
